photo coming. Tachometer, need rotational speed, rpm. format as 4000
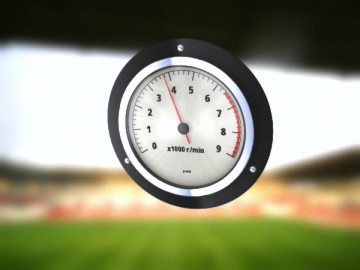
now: 3800
